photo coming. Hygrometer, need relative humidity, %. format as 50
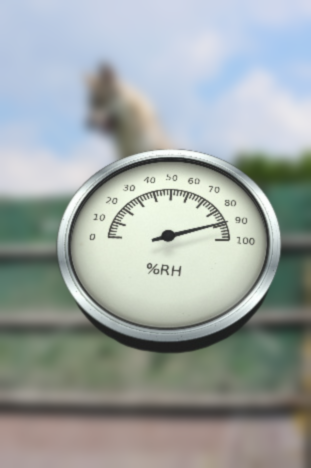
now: 90
